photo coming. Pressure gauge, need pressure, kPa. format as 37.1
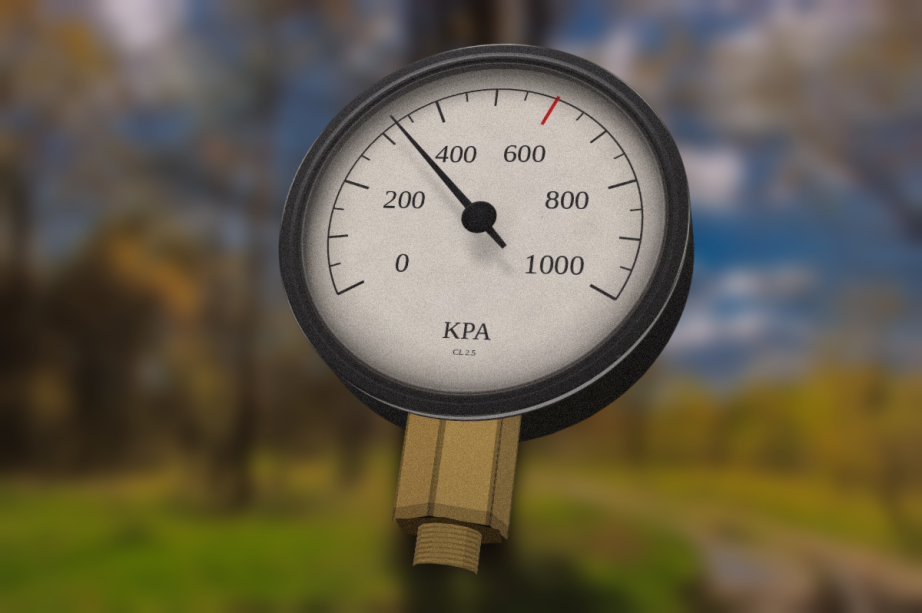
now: 325
